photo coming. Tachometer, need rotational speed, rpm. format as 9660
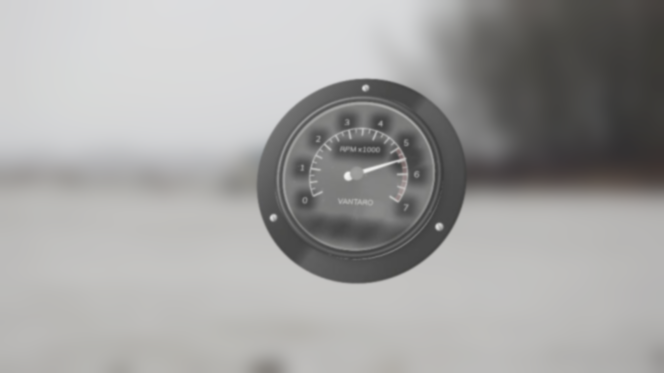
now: 5500
